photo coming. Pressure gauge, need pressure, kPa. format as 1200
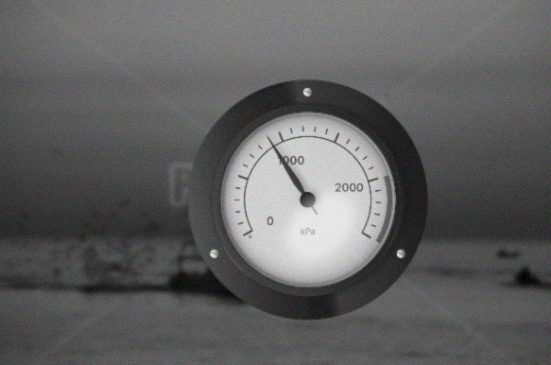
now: 900
